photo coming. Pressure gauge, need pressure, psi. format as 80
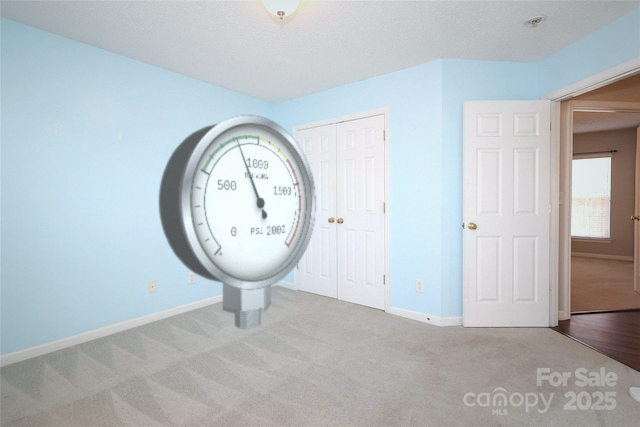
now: 800
